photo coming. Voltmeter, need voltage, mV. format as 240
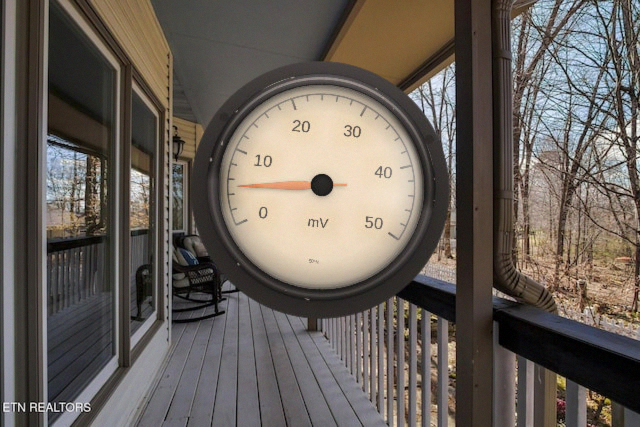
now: 5
